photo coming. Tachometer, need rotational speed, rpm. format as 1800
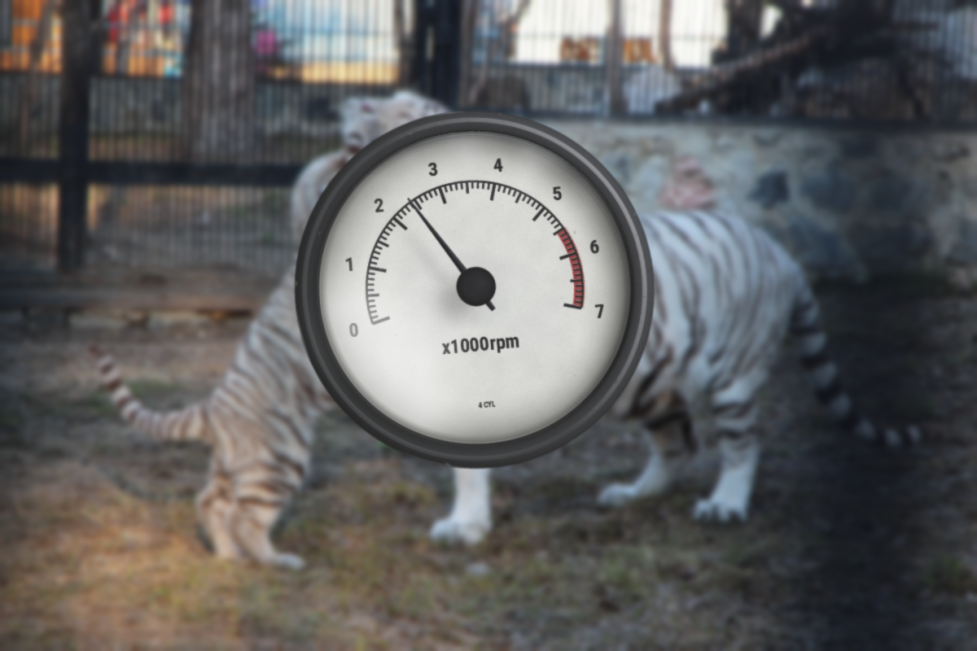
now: 2400
